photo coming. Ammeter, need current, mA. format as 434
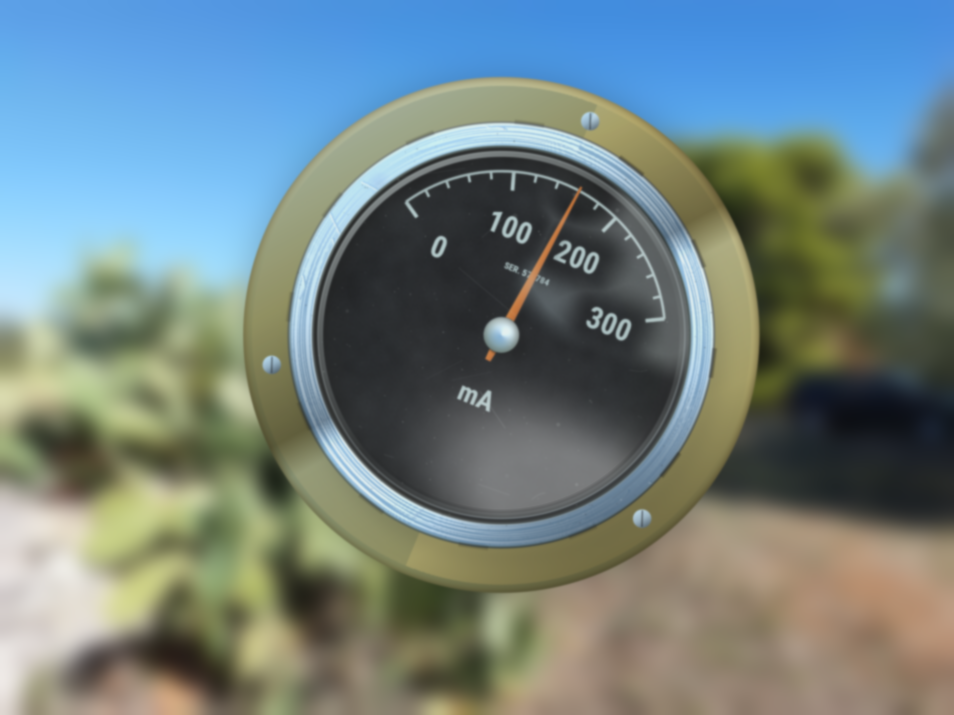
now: 160
